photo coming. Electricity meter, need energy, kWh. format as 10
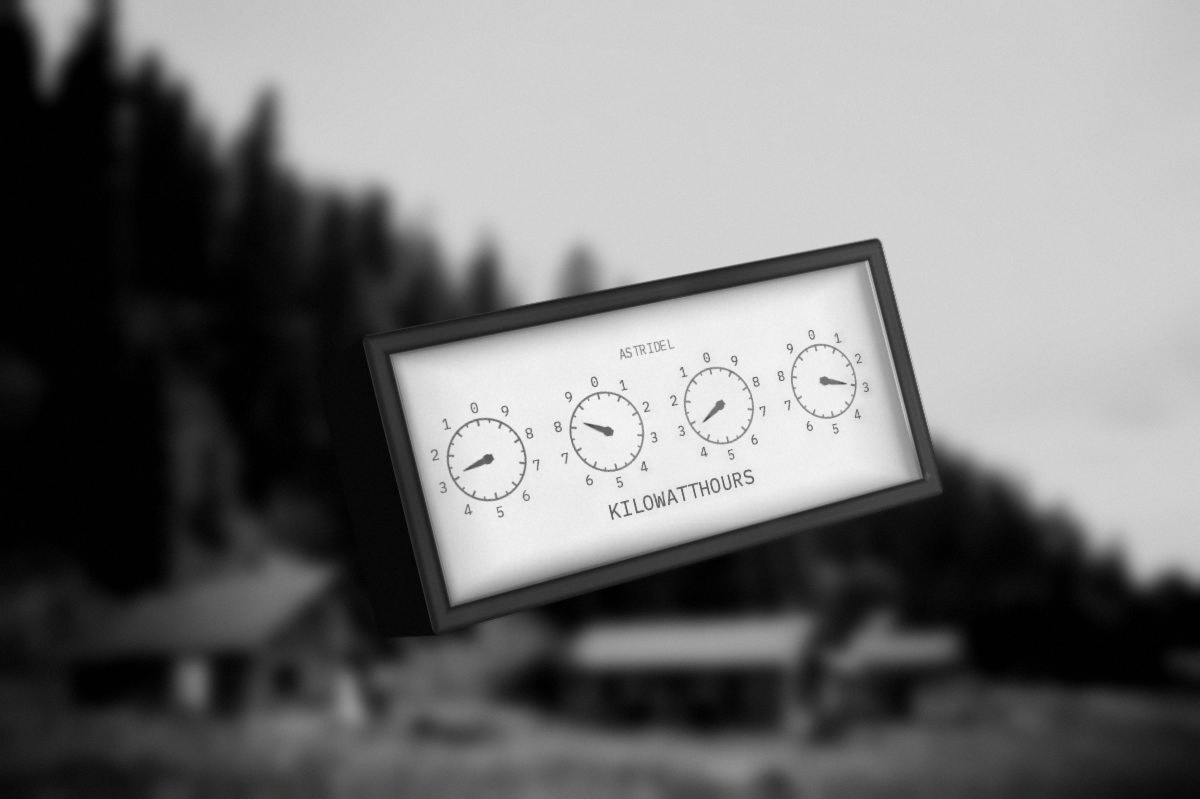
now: 2833
